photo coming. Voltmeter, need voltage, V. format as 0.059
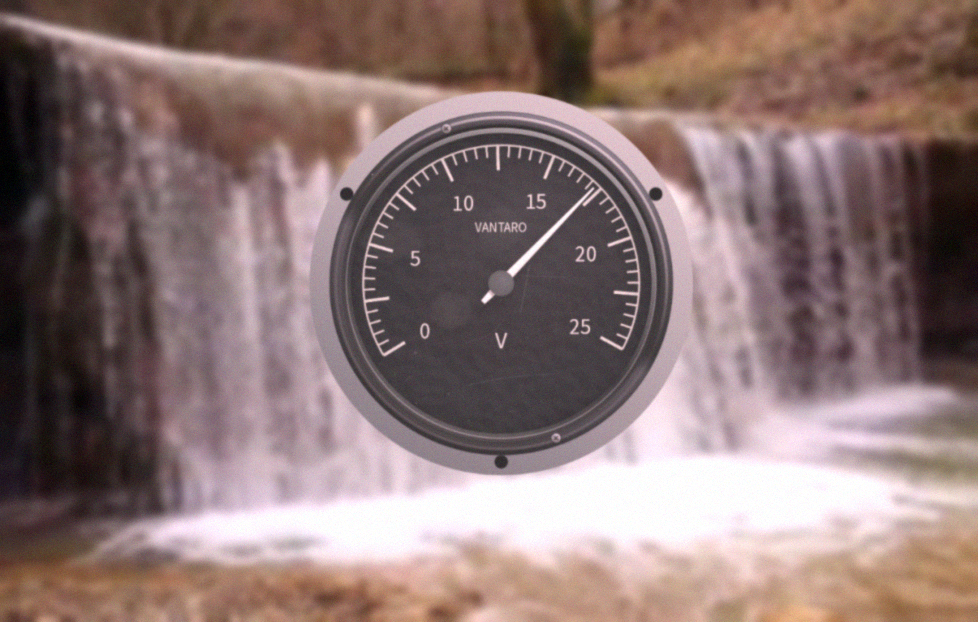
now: 17.25
